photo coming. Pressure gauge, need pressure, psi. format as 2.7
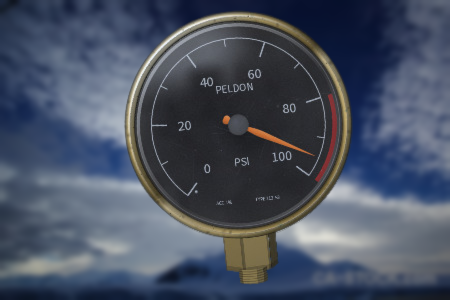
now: 95
